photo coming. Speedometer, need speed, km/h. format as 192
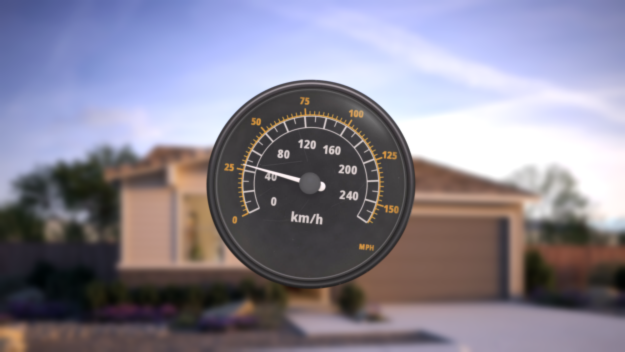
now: 45
